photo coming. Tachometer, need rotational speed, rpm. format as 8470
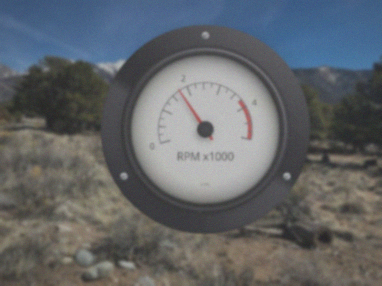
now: 1750
